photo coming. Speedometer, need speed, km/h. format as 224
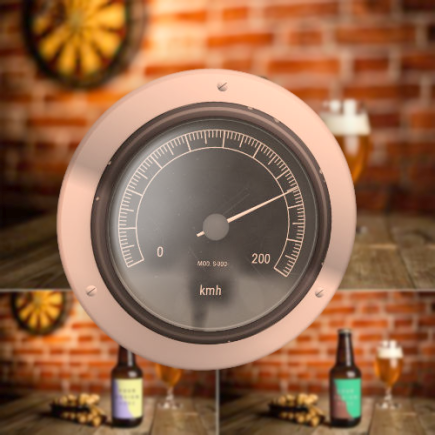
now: 150
